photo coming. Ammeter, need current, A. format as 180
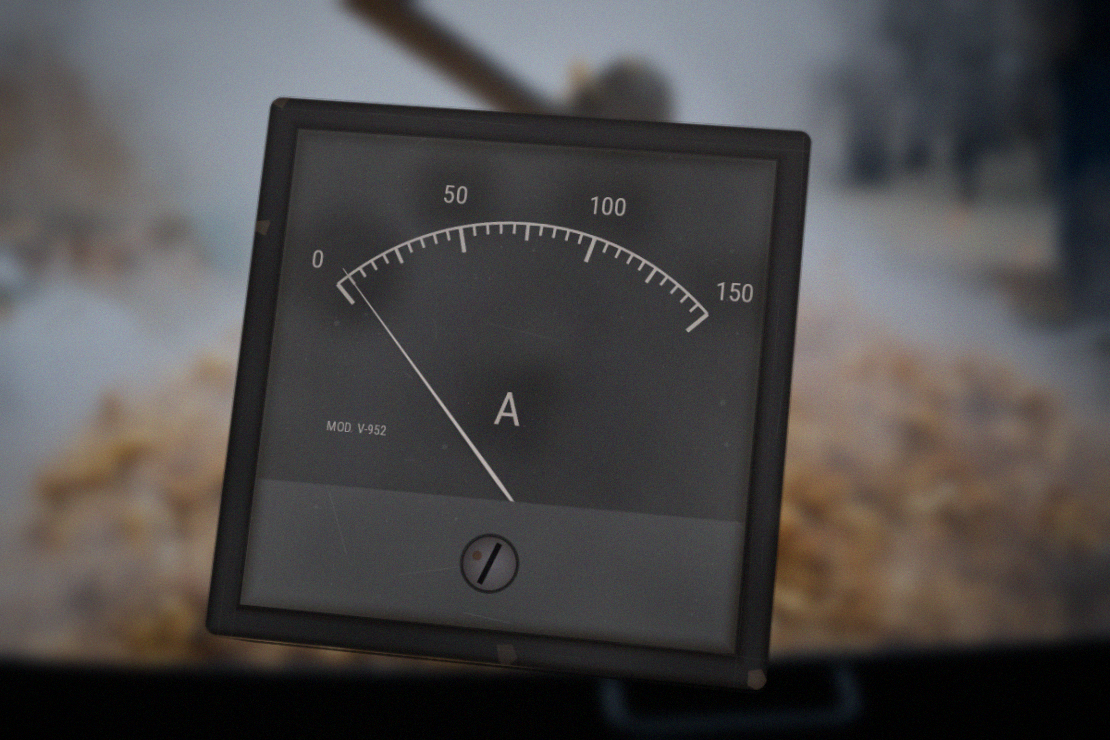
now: 5
